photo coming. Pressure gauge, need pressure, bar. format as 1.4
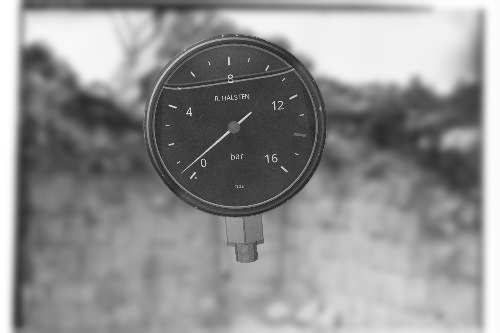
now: 0.5
